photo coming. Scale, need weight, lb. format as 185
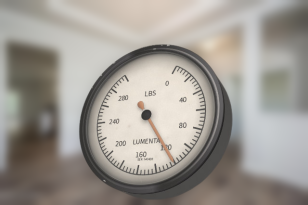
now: 120
